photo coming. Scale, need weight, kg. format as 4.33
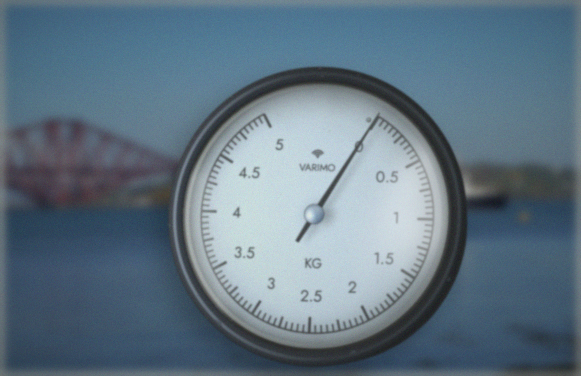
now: 0
